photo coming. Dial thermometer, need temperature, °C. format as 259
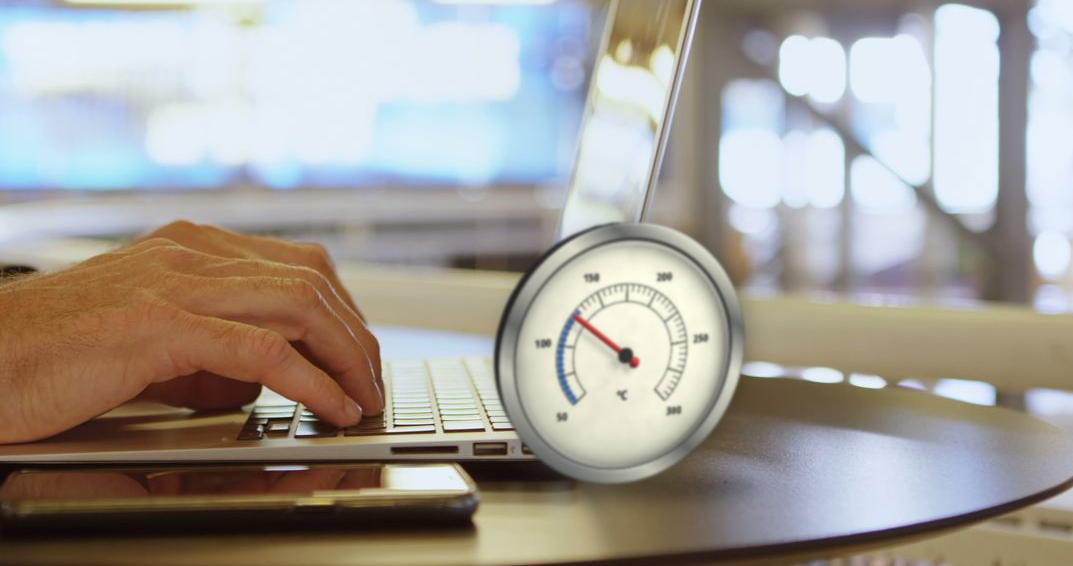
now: 125
